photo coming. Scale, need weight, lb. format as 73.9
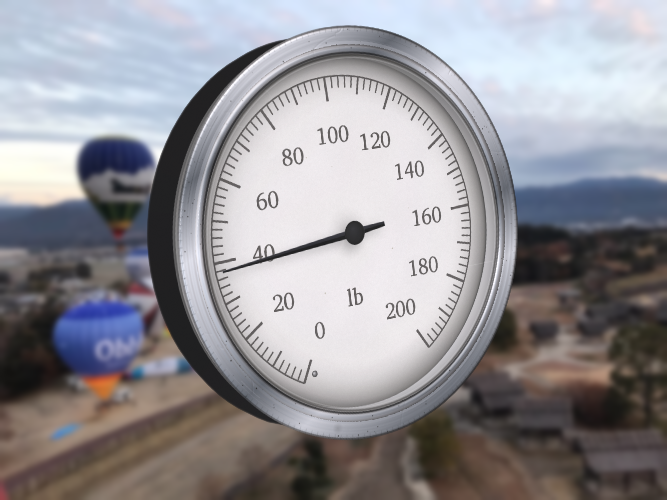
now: 38
